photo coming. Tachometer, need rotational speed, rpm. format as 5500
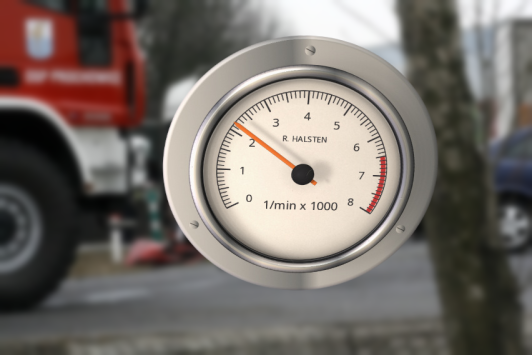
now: 2200
